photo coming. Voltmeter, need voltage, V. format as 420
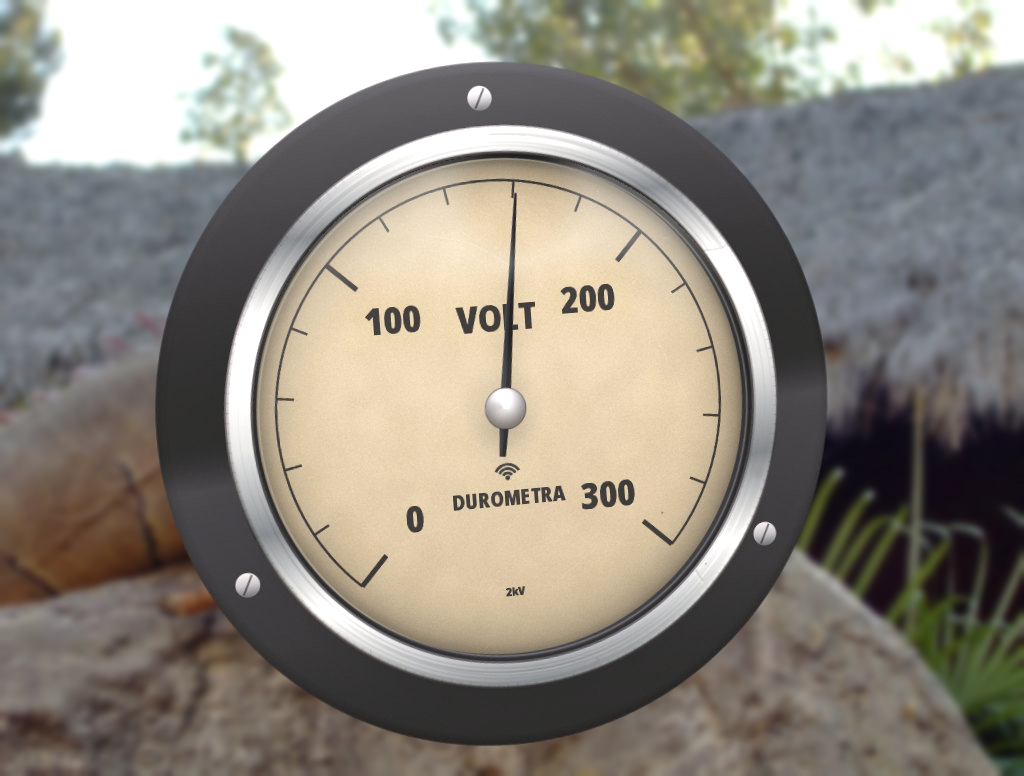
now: 160
